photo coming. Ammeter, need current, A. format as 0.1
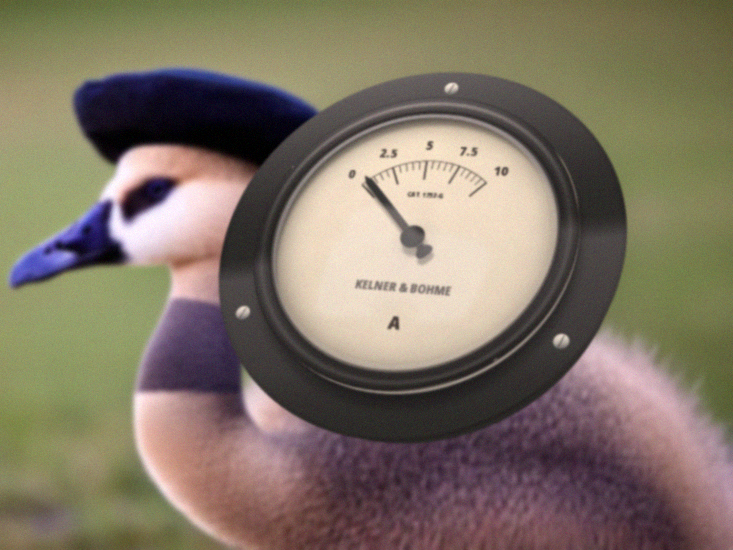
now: 0.5
